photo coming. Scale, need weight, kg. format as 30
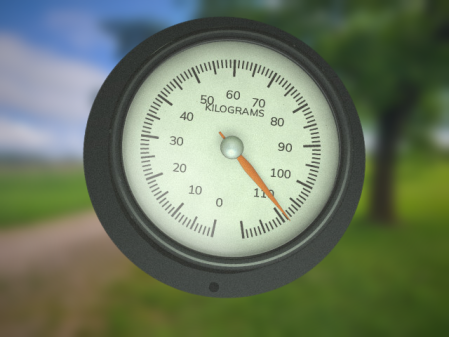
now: 109
